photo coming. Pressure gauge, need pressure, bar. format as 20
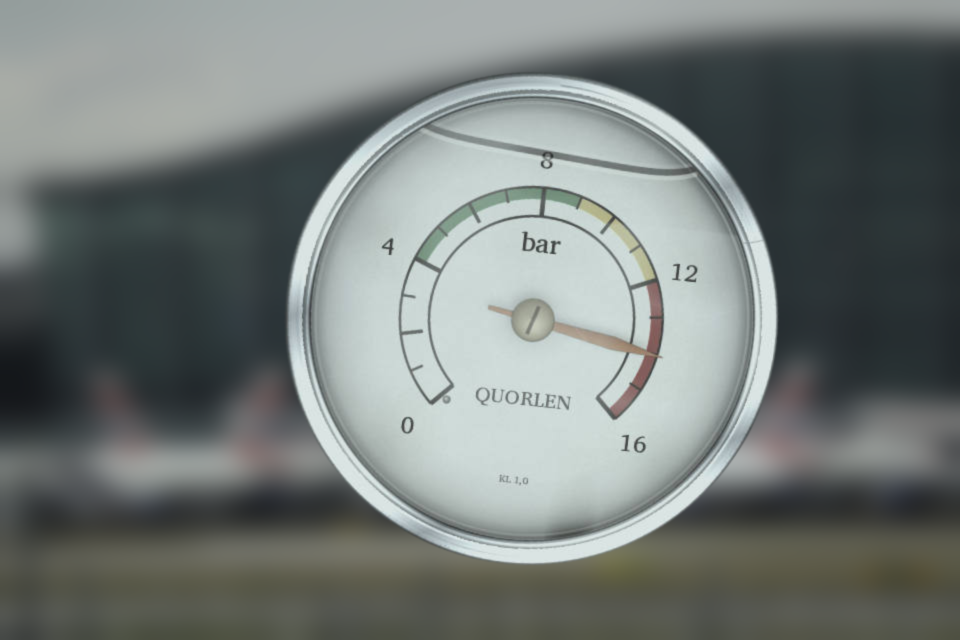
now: 14
